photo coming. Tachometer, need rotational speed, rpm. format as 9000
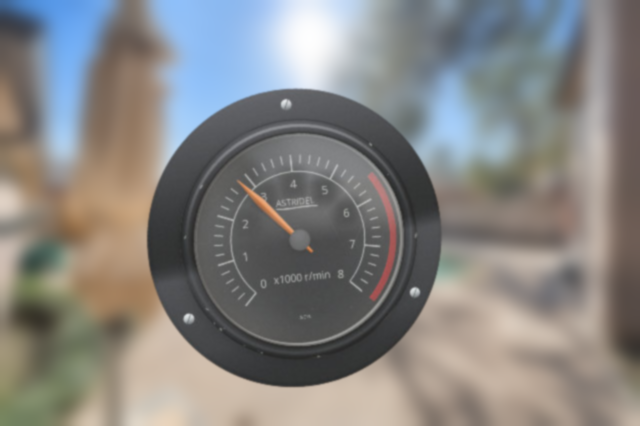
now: 2800
